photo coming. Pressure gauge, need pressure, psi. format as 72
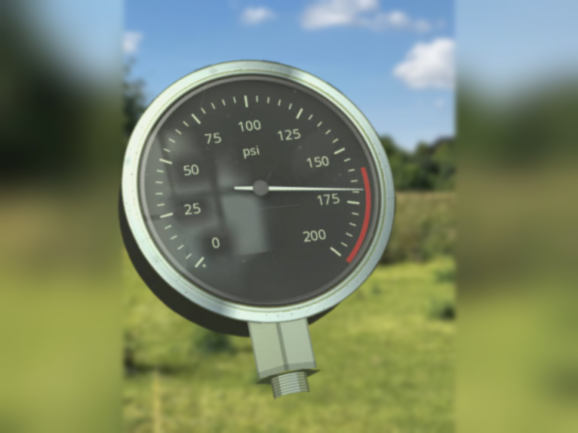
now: 170
